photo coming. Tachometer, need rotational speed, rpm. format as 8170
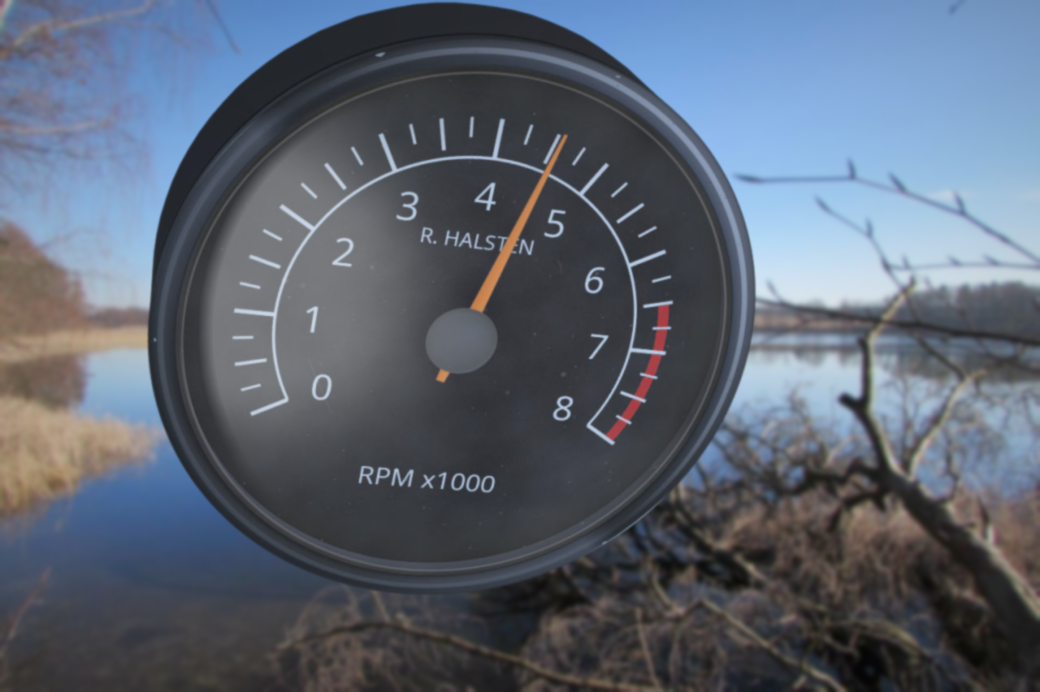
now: 4500
